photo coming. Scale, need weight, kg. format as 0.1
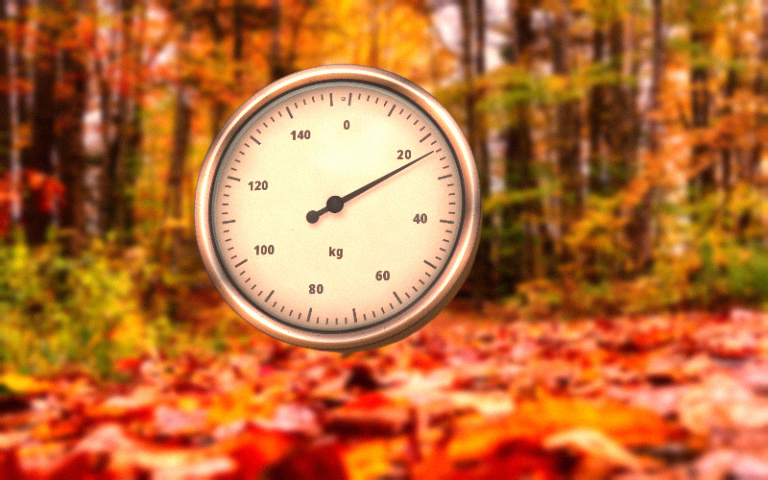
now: 24
